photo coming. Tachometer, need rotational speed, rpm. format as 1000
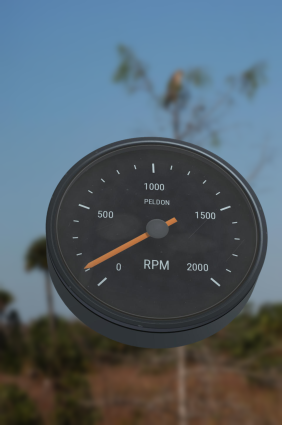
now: 100
